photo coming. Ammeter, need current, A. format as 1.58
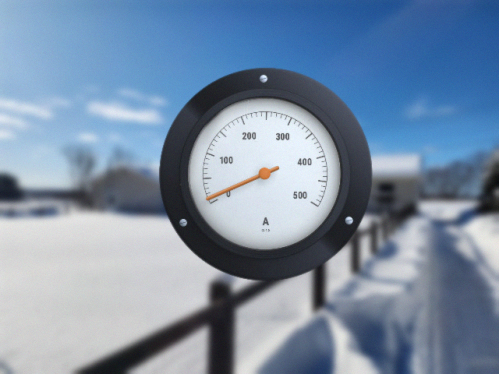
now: 10
